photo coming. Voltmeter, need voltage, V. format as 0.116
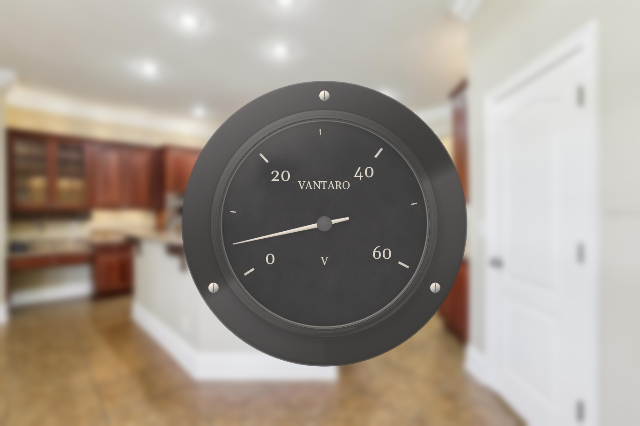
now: 5
